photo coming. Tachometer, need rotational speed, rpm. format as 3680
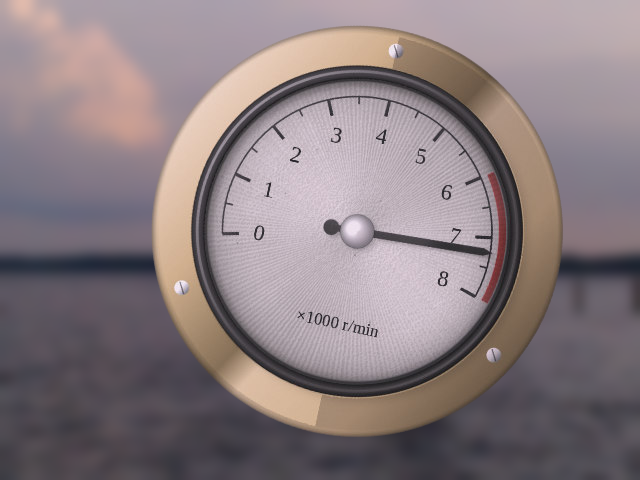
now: 7250
